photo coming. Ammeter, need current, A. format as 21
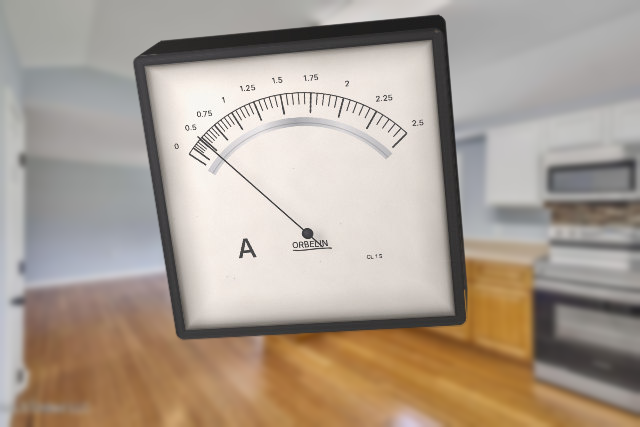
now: 0.5
